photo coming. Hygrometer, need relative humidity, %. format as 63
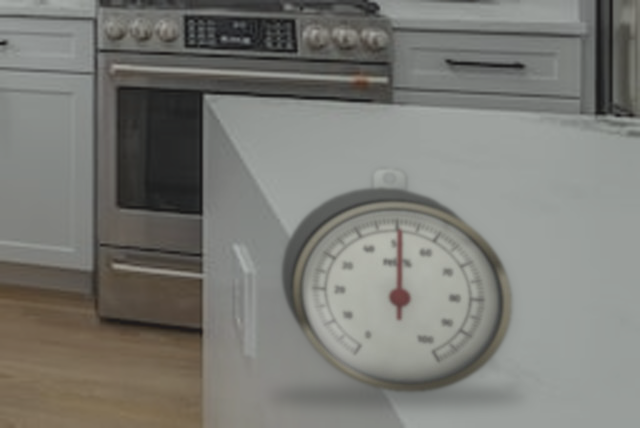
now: 50
